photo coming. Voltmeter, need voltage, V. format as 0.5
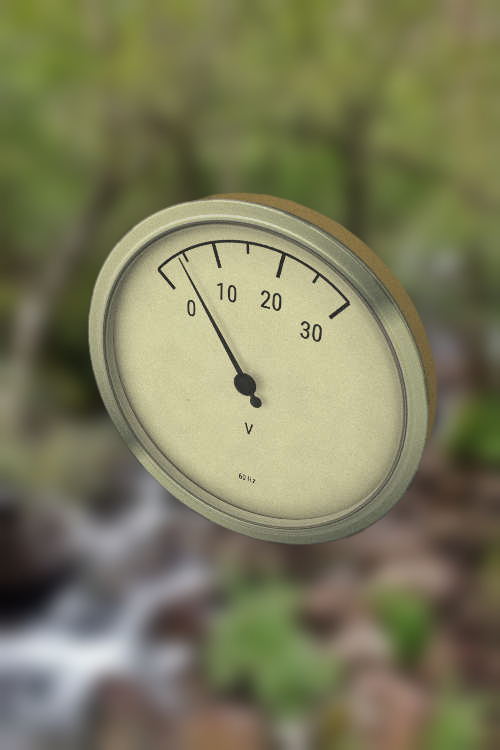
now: 5
